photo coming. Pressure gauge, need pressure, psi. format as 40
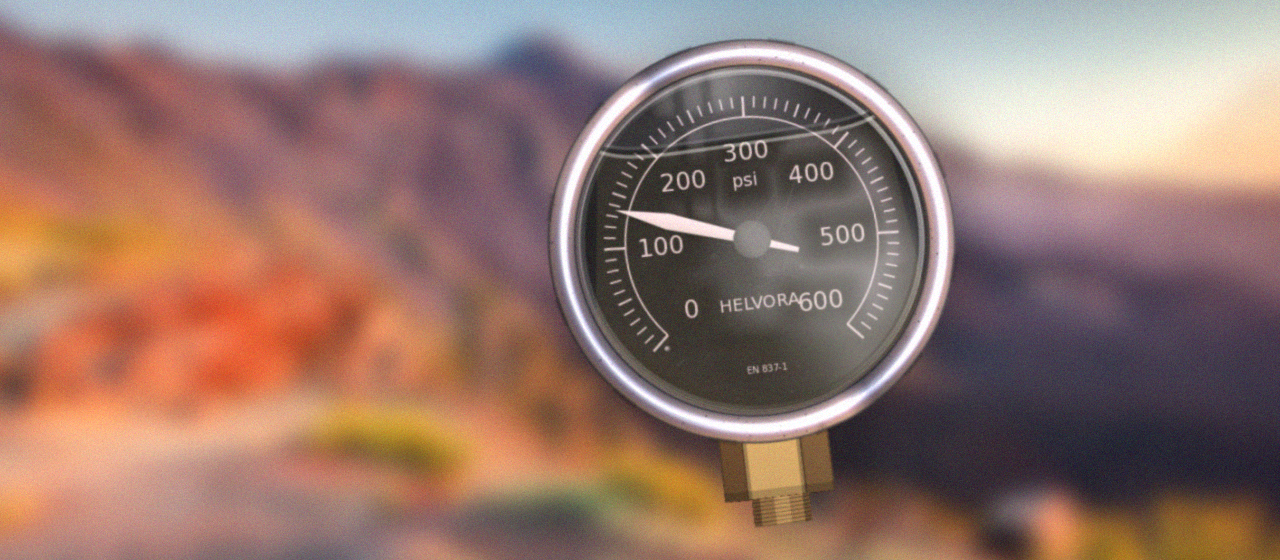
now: 135
